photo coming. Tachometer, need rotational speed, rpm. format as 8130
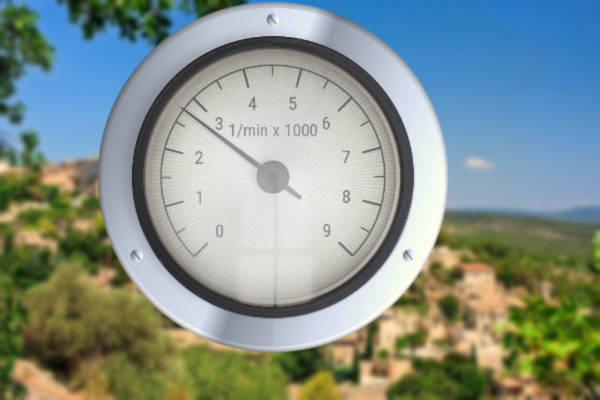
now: 2750
